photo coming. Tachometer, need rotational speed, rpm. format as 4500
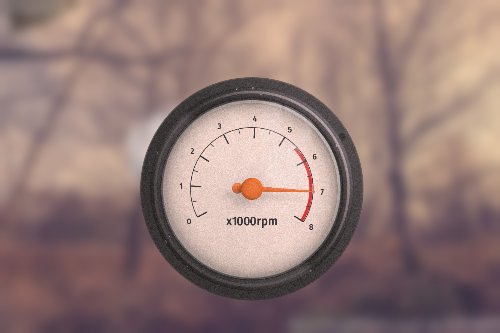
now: 7000
